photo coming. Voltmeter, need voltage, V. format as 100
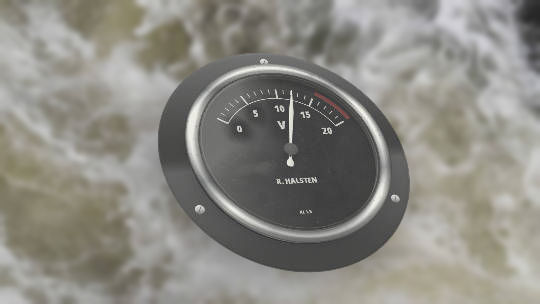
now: 12
